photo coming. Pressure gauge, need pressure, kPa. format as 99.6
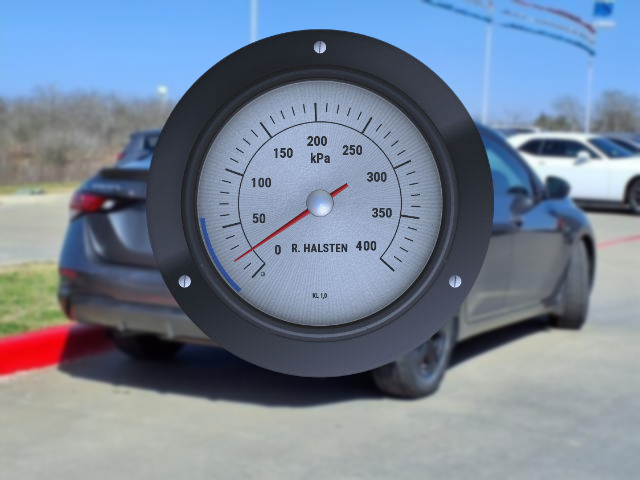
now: 20
